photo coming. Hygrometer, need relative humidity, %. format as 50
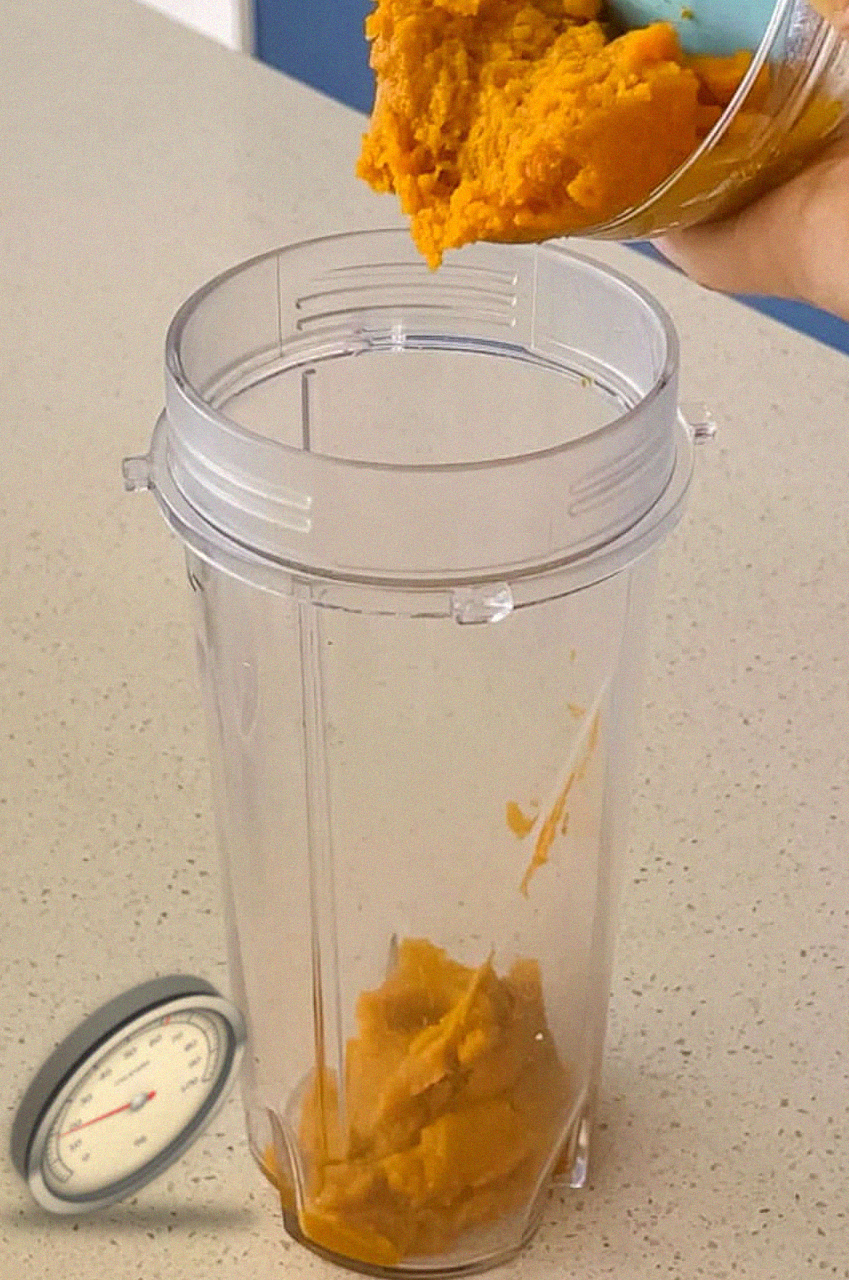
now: 20
